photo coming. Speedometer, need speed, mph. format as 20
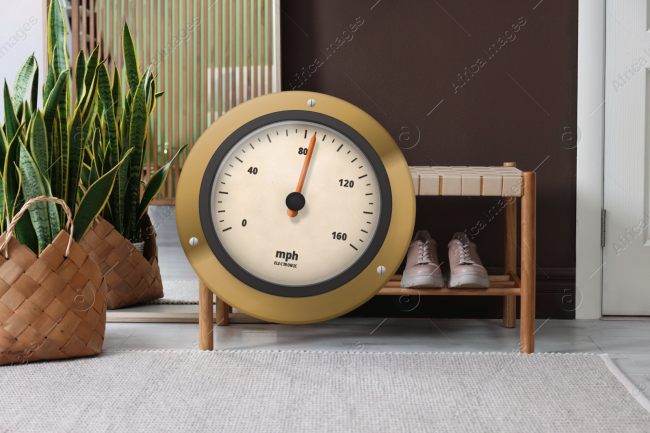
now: 85
